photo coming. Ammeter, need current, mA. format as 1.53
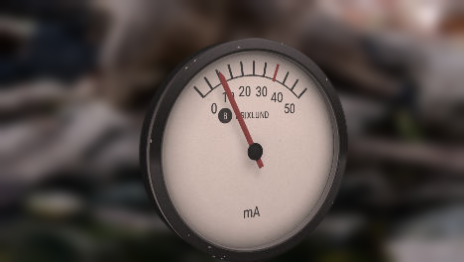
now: 10
